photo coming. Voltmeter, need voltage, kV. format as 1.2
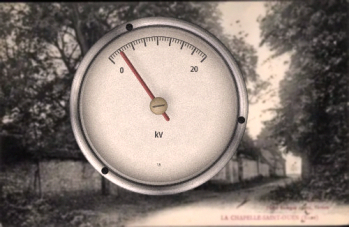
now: 2.5
